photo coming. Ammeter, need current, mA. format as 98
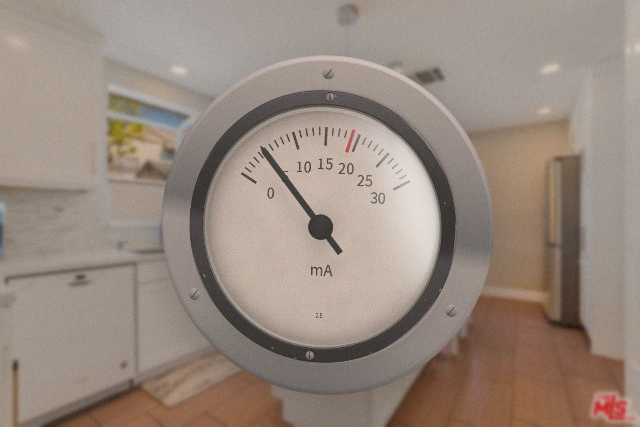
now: 5
